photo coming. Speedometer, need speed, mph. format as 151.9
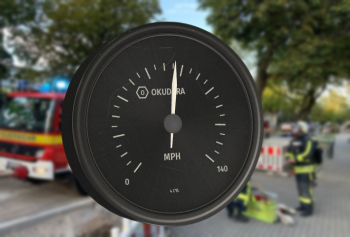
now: 75
